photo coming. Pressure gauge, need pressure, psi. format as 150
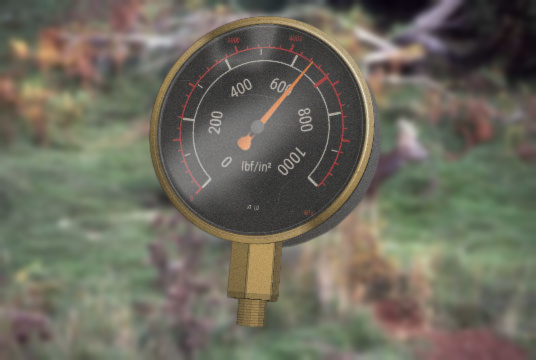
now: 650
